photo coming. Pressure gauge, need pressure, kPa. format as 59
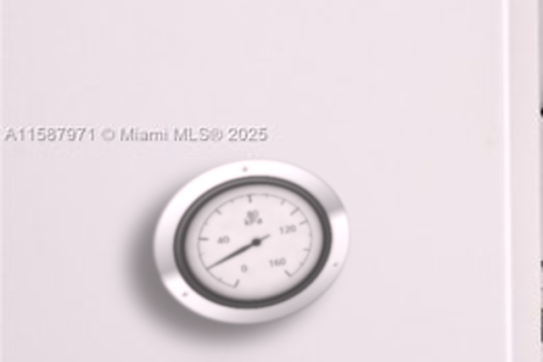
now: 20
